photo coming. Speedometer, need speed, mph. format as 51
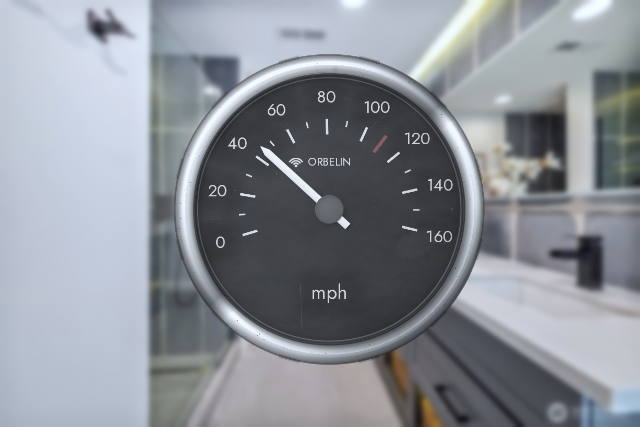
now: 45
